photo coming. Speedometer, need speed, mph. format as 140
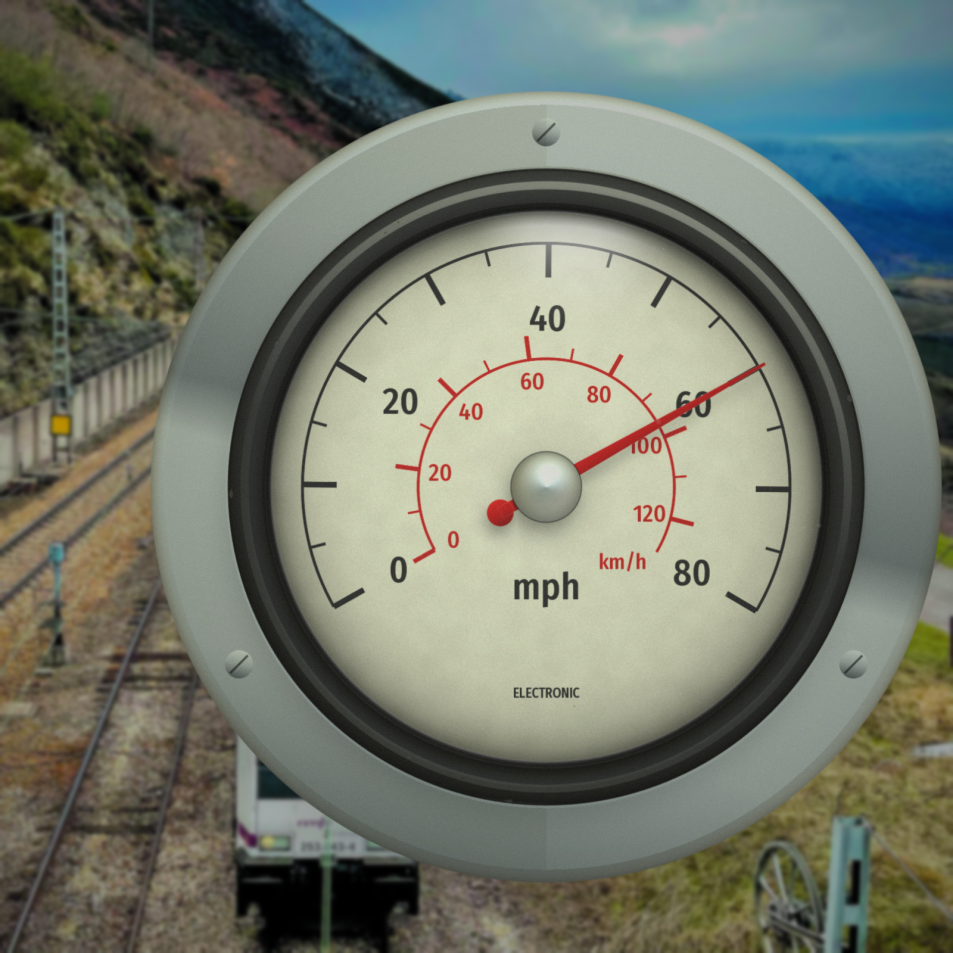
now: 60
